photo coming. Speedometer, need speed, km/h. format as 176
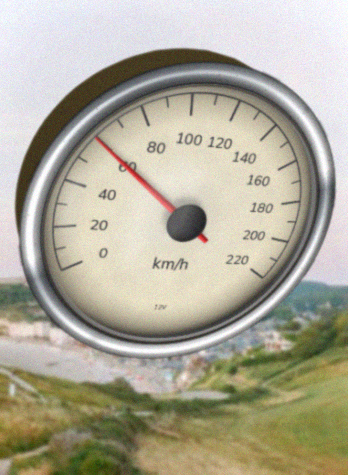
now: 60
